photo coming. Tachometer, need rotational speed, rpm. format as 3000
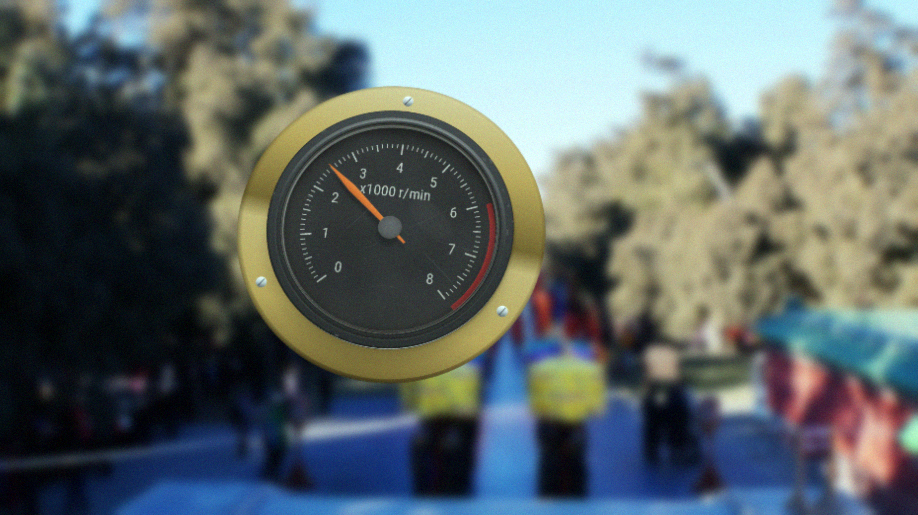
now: 2500
